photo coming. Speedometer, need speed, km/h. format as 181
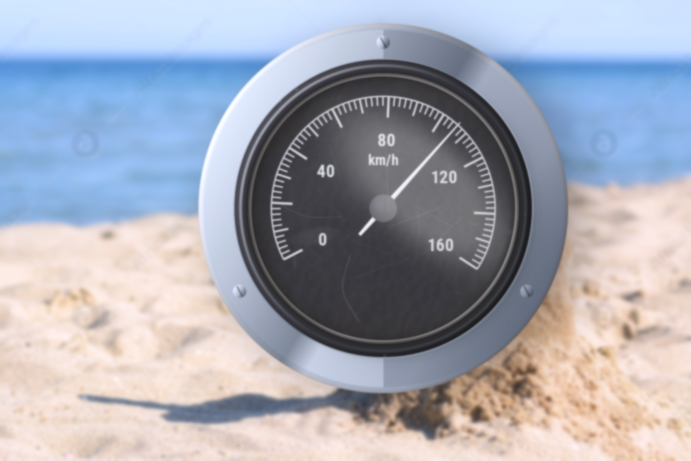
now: 106
